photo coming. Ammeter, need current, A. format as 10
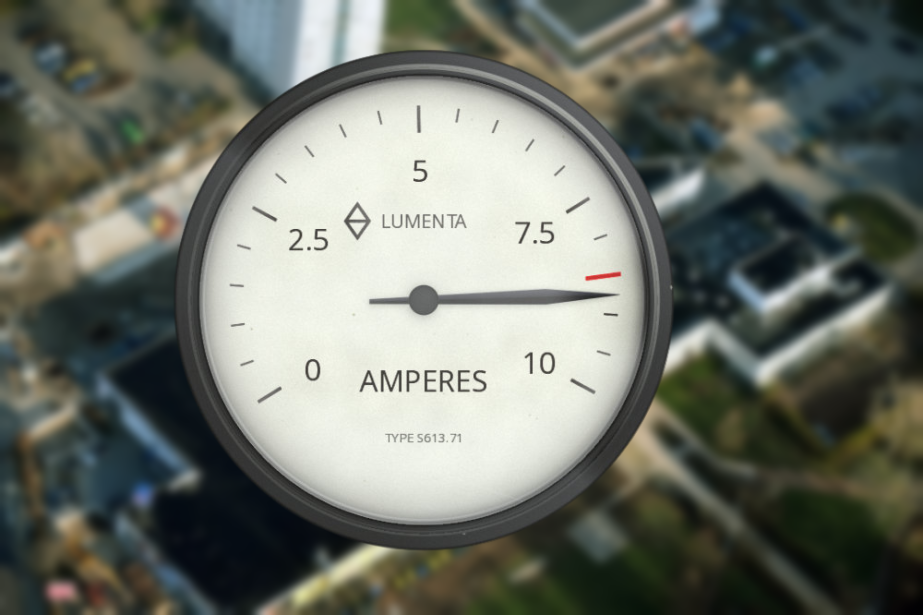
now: 8.75
